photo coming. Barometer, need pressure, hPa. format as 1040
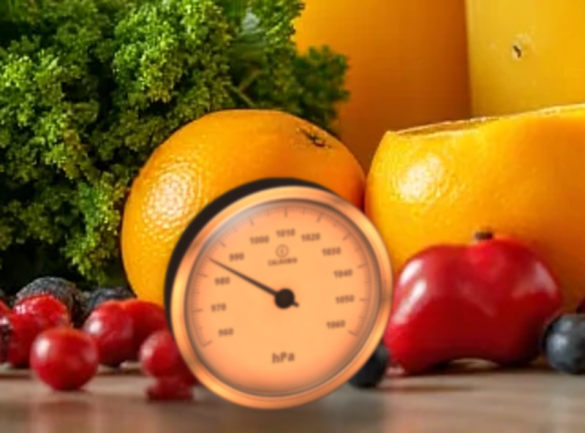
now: 985
